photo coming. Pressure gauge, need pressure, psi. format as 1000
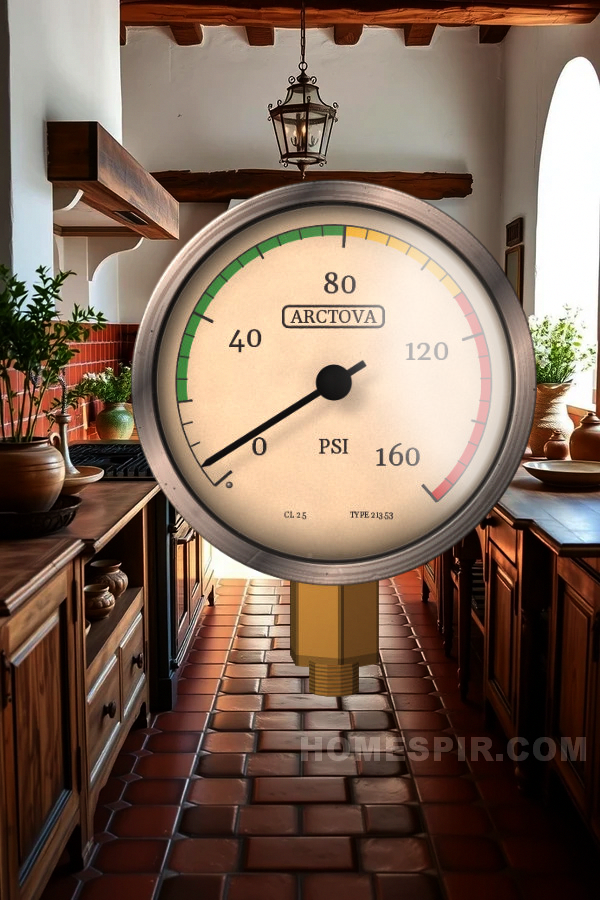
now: 5
